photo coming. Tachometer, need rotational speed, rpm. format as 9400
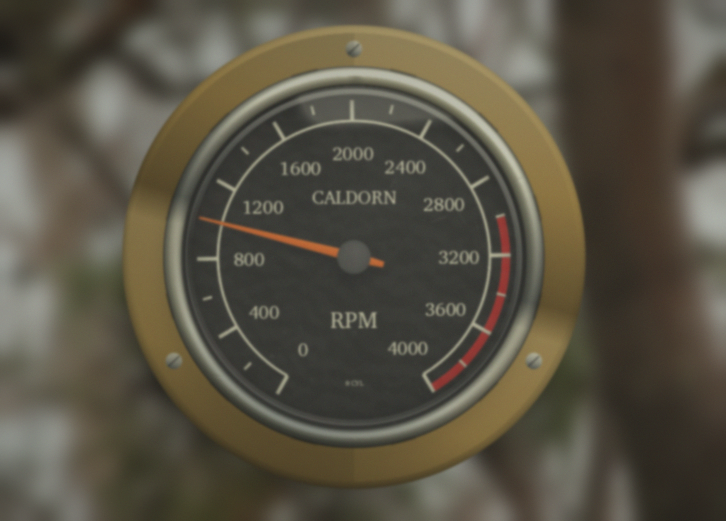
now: 1000
